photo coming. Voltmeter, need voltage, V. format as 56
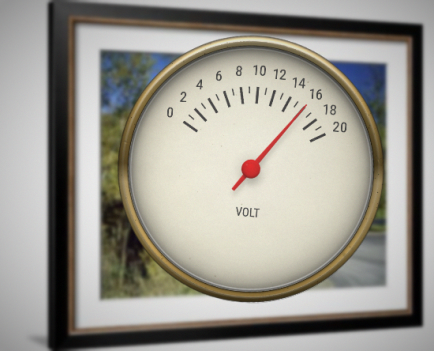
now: 16
